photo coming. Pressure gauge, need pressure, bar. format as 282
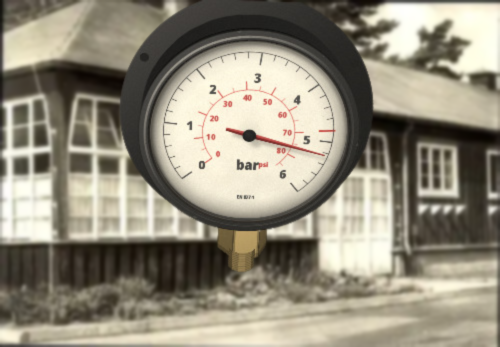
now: 5.2
